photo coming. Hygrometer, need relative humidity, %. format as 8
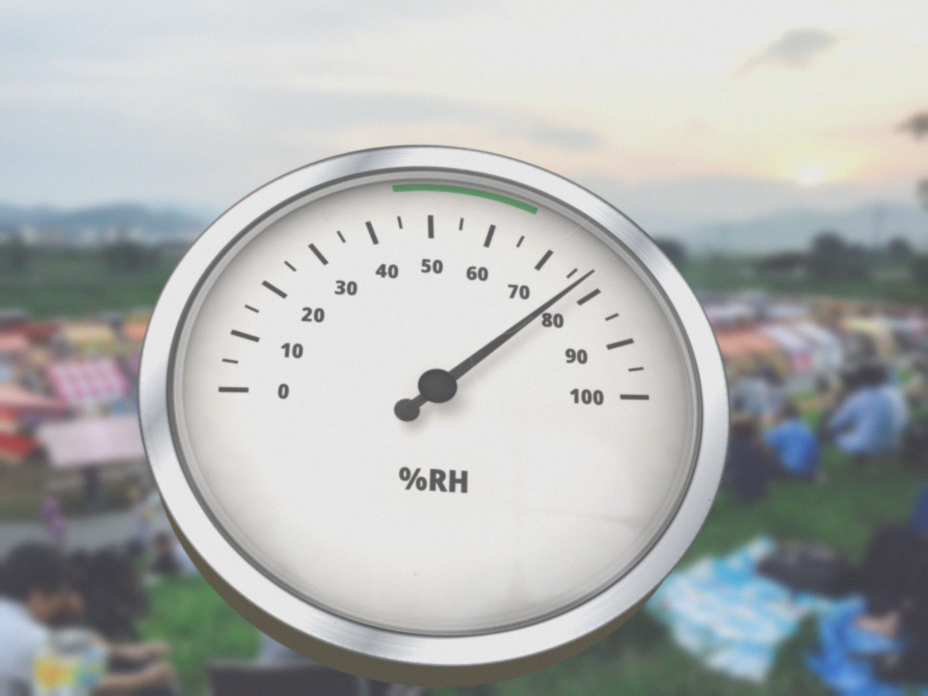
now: 77.5
